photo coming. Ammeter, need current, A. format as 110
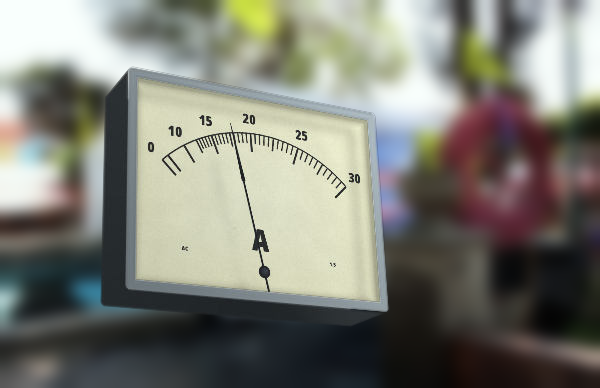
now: 17.5
